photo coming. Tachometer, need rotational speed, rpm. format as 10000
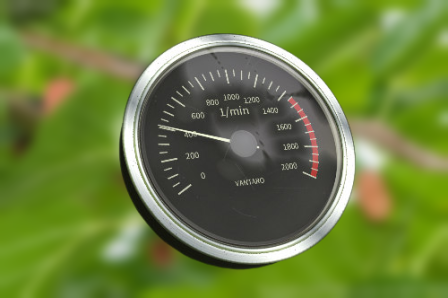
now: 400
